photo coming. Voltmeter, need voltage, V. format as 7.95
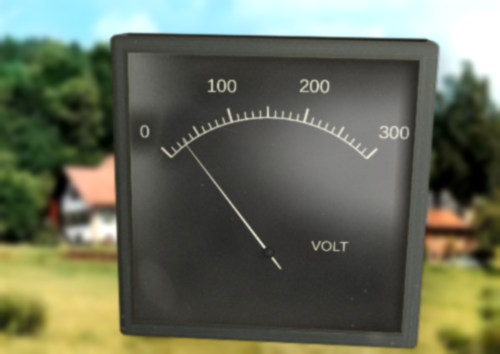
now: 30
